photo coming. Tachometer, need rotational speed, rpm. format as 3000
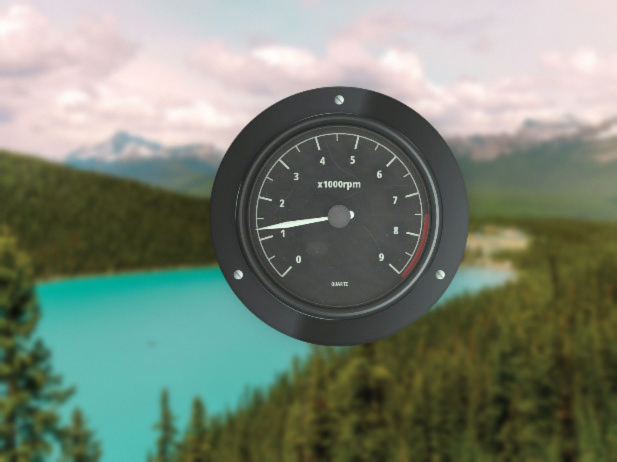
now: 1250
